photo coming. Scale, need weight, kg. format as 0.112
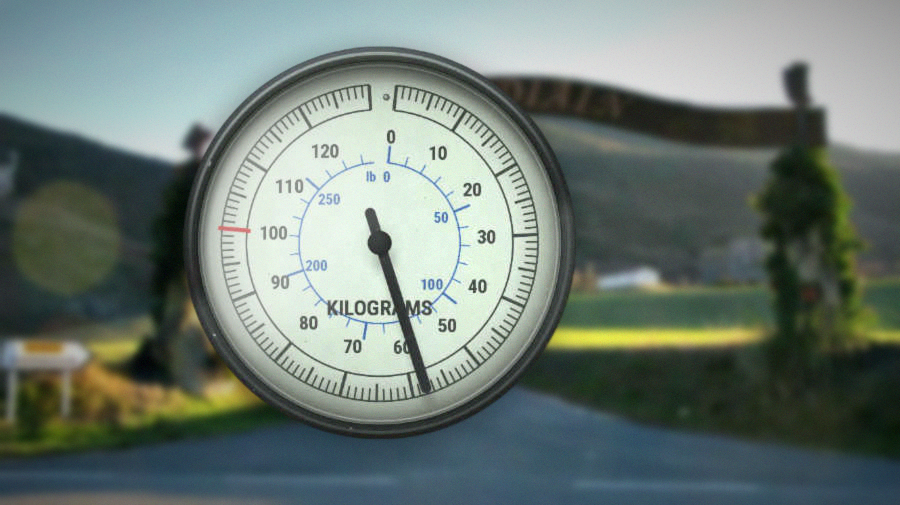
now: 58
